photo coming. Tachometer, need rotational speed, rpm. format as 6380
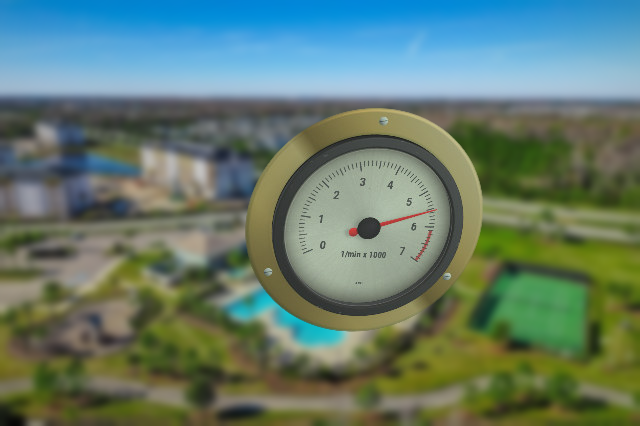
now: 5500
